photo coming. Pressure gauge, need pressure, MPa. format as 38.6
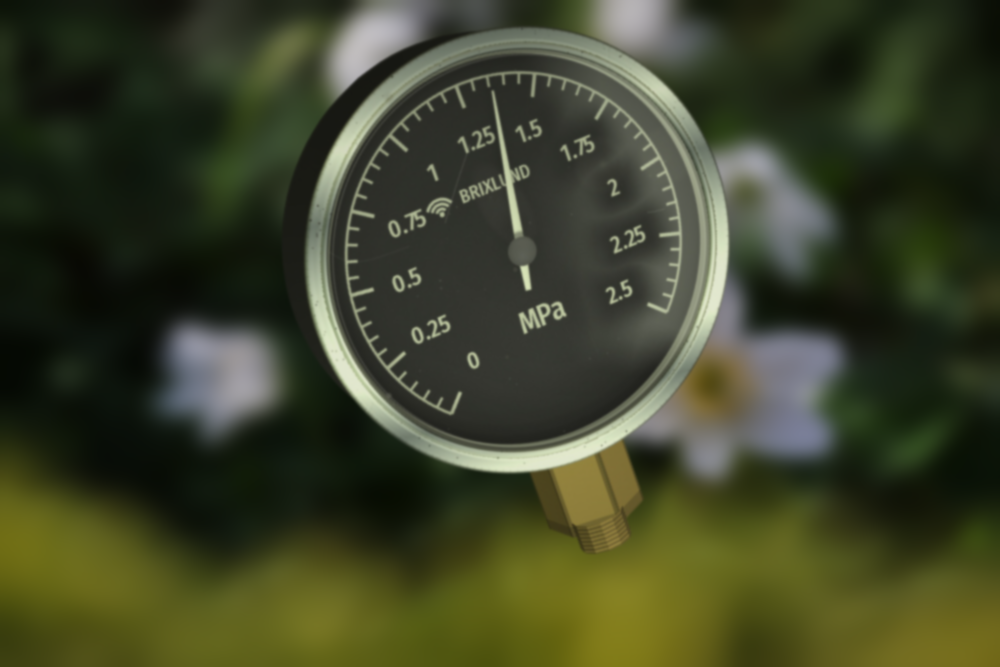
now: 1.35
